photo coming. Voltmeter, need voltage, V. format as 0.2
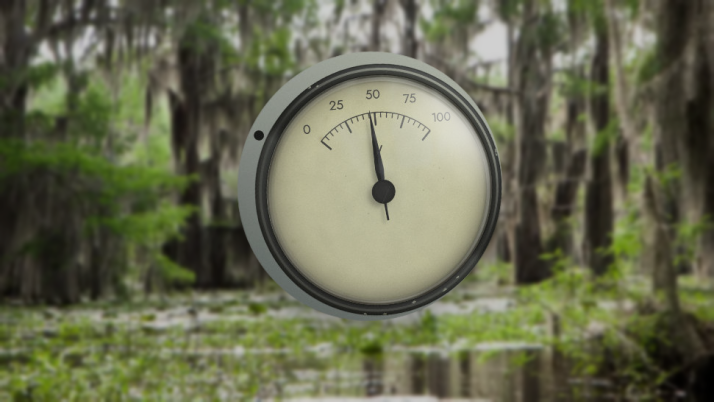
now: 45
